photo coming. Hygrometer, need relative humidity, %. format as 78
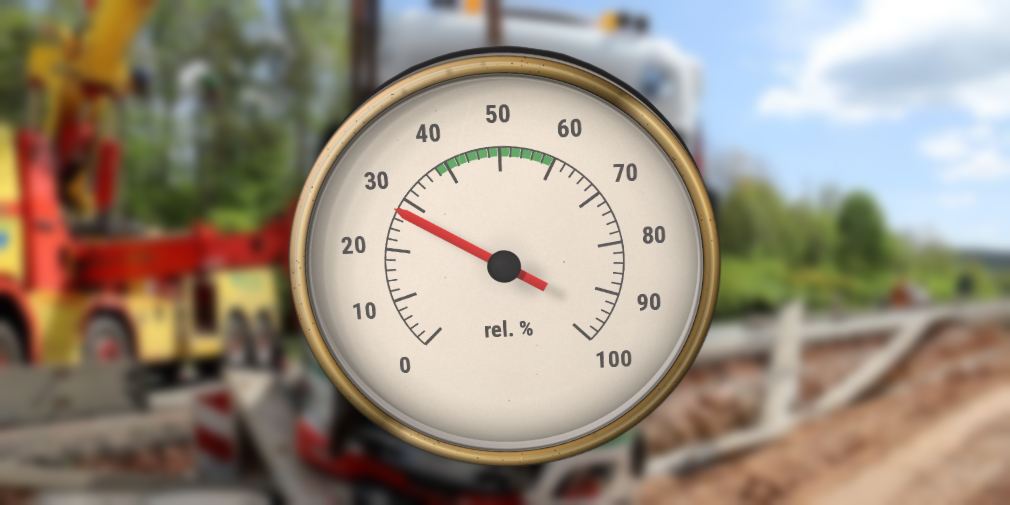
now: 28
